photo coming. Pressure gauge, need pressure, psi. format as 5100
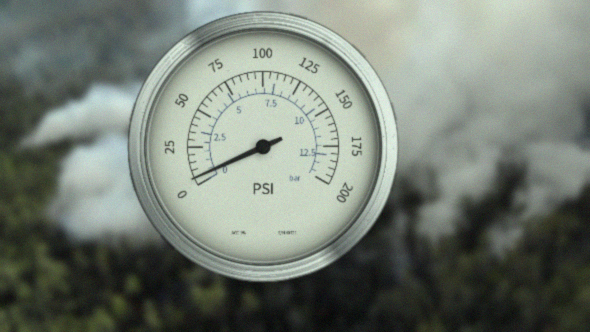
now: 5
